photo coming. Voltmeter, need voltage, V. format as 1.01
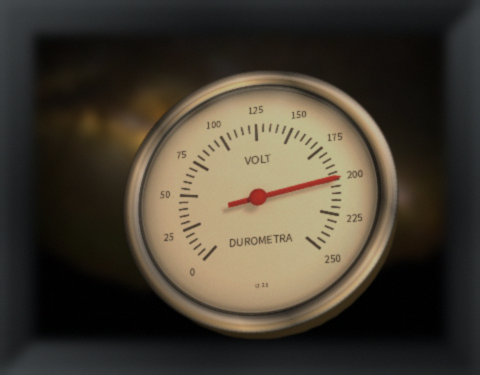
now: 200
